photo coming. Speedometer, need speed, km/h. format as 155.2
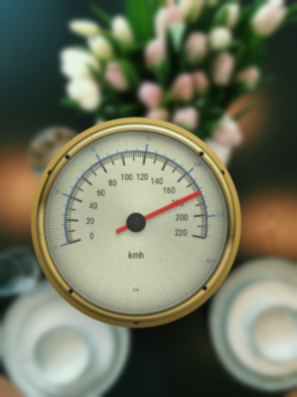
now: 180
